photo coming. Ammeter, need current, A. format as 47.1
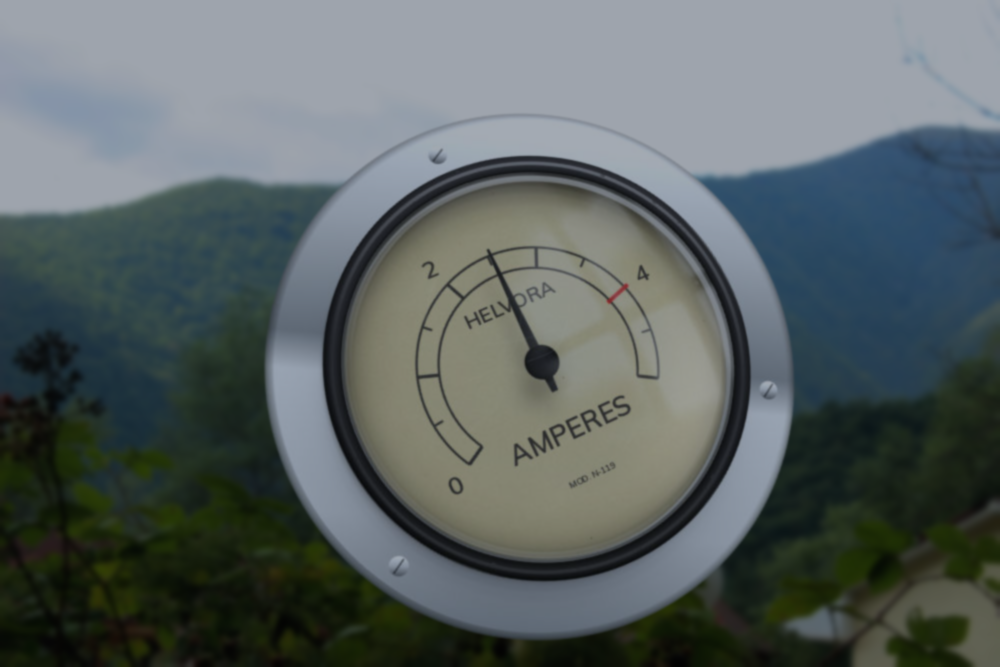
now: 2.5
